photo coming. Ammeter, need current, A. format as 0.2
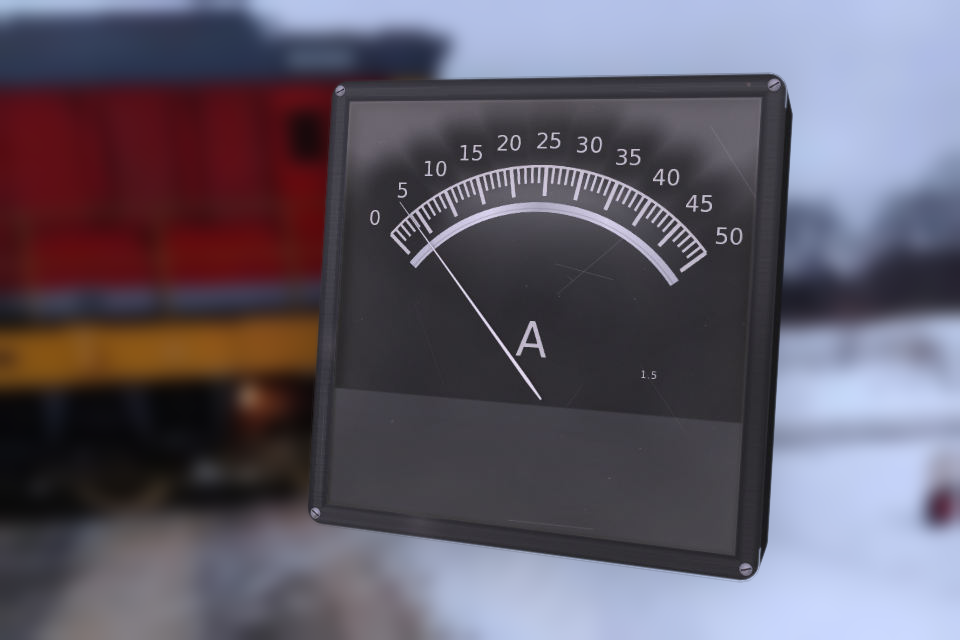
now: 4
